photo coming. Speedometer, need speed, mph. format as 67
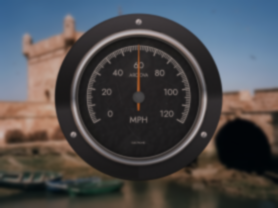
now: 60
